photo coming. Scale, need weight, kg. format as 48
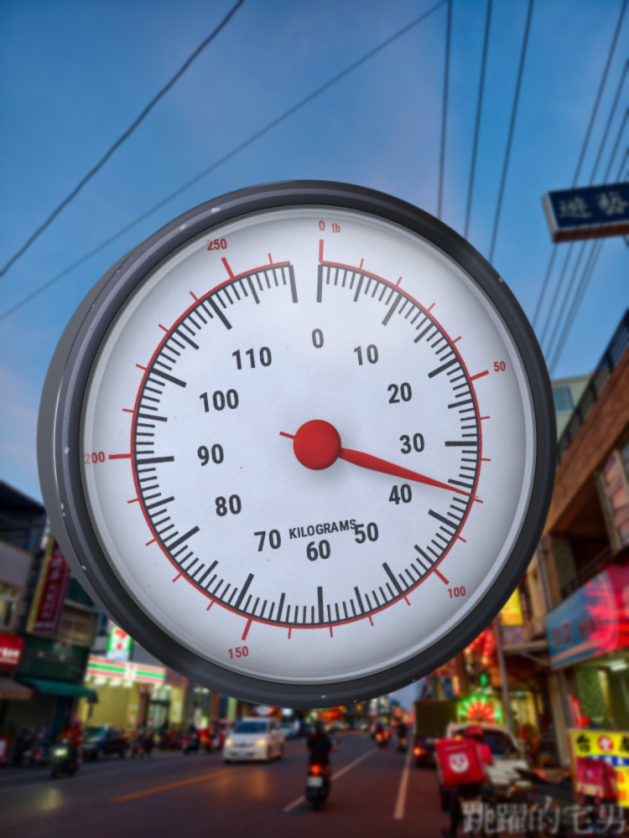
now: 36
